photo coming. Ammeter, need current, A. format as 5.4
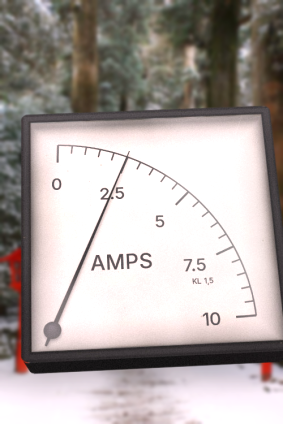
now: 2.5
